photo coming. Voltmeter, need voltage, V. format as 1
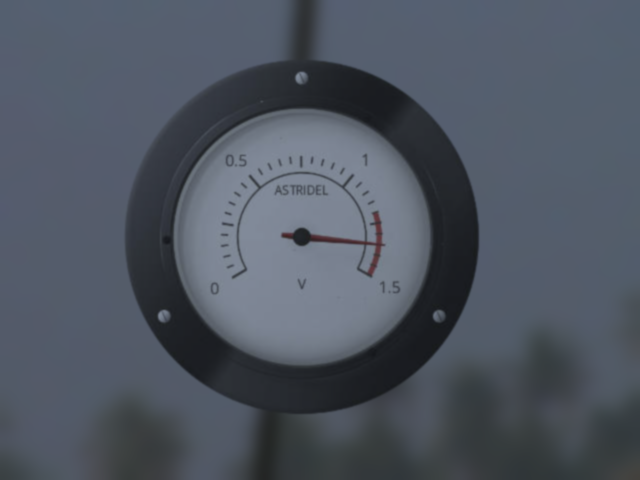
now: 1.35
